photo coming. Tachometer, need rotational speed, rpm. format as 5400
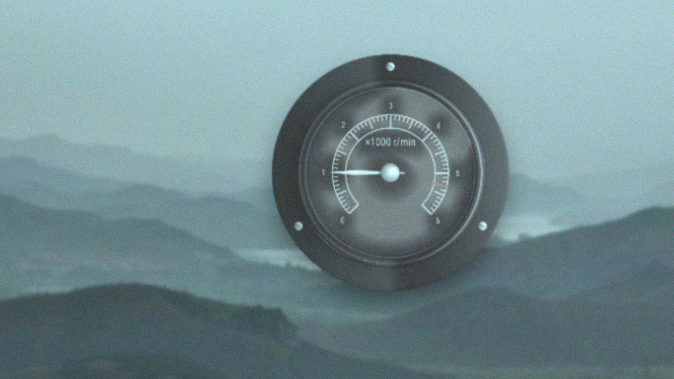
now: 1000
